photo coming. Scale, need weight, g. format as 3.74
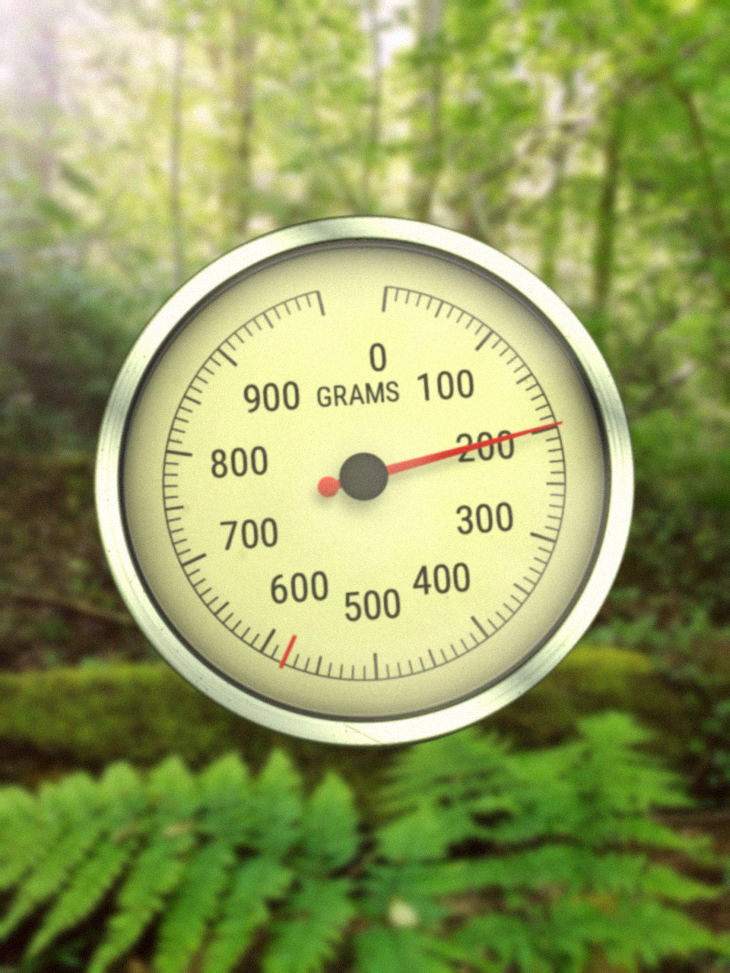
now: 200
